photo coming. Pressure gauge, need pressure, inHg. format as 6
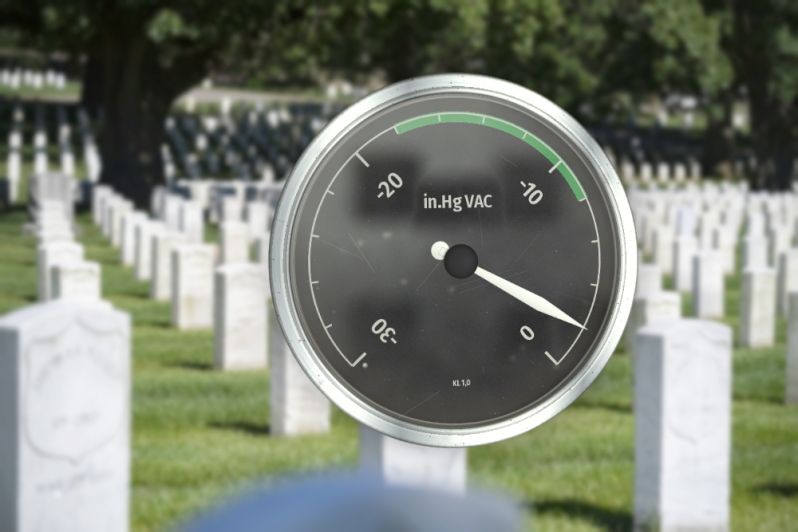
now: -2
